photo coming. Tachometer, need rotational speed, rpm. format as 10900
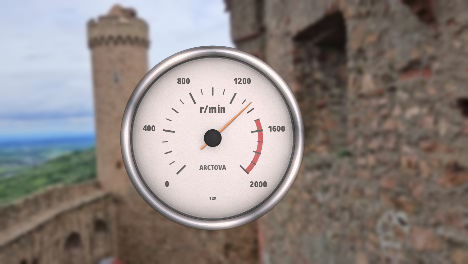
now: 1350
